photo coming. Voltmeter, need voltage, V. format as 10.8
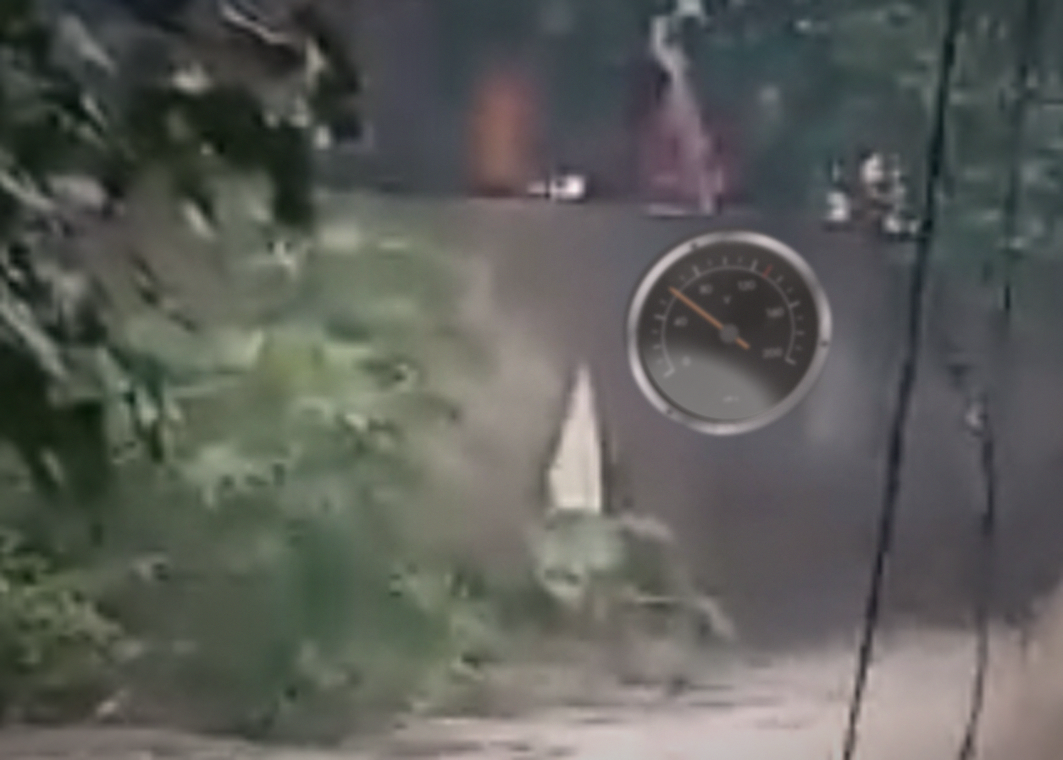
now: 60
